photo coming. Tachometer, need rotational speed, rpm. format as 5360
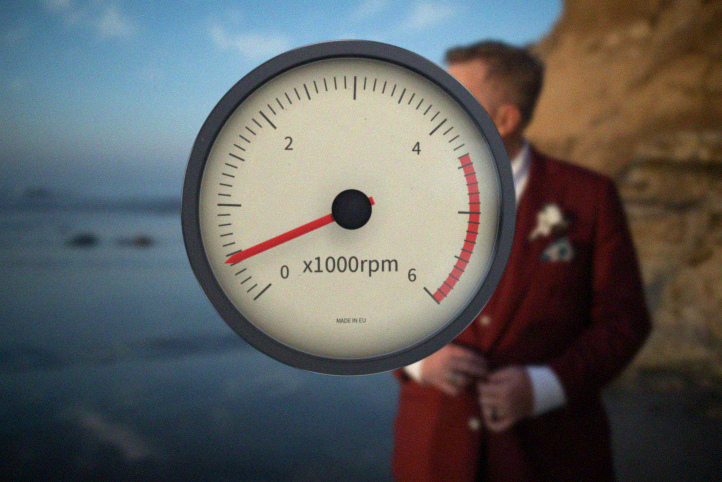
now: 450
